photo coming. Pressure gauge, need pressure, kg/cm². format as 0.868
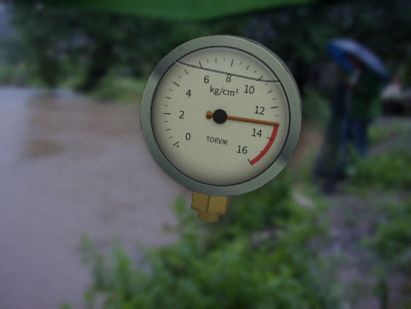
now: 13
